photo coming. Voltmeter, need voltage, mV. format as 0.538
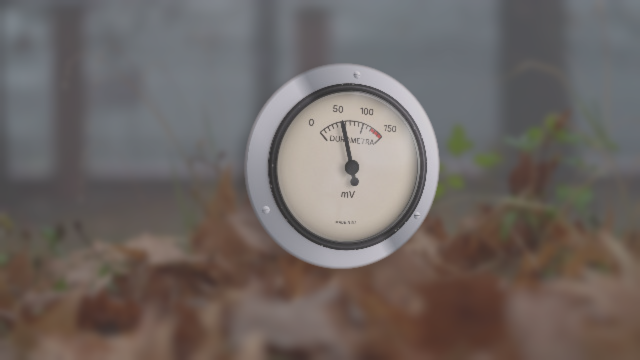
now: 50
